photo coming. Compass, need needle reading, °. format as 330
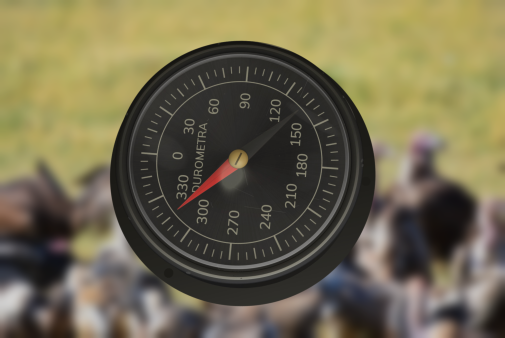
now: 315
